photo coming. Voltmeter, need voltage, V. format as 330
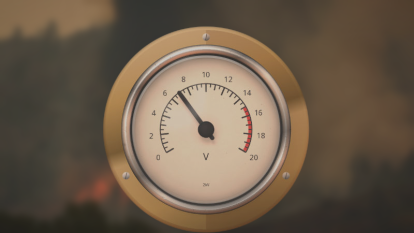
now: 7
